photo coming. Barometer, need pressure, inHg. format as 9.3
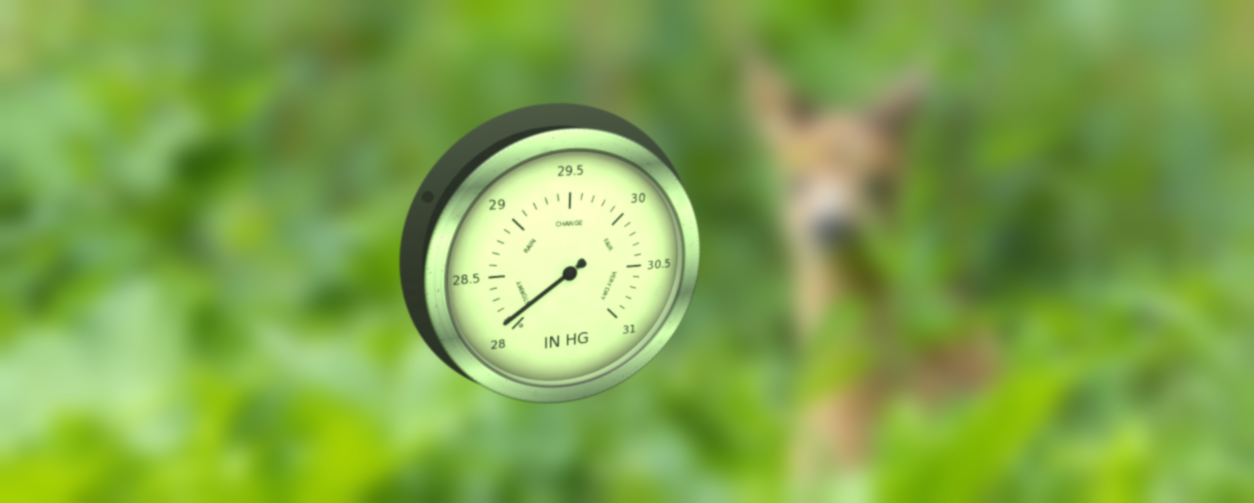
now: 28.1
